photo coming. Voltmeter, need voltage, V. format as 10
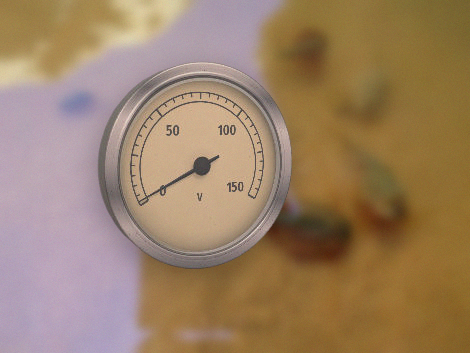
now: 2.5
